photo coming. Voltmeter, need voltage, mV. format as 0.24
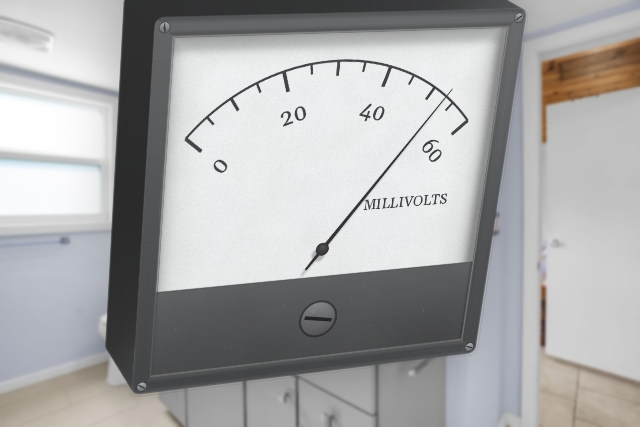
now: 52.5
